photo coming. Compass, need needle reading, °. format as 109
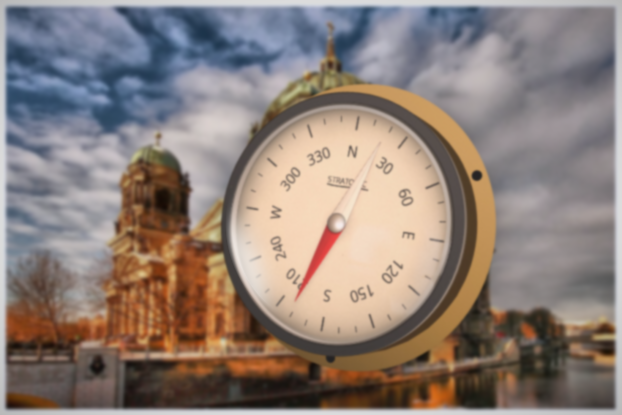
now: 200
